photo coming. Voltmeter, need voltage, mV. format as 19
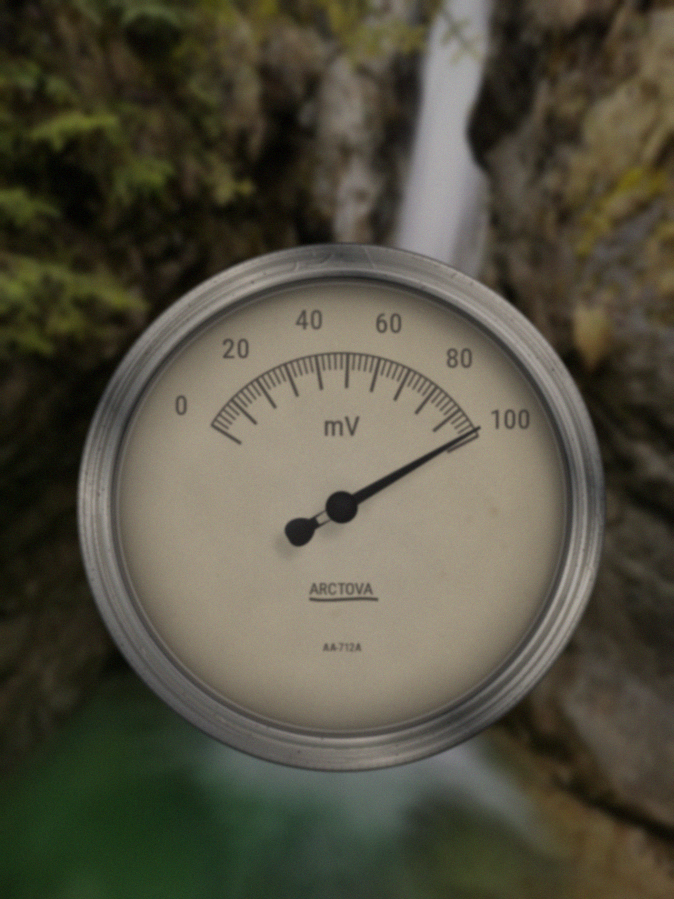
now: 98
